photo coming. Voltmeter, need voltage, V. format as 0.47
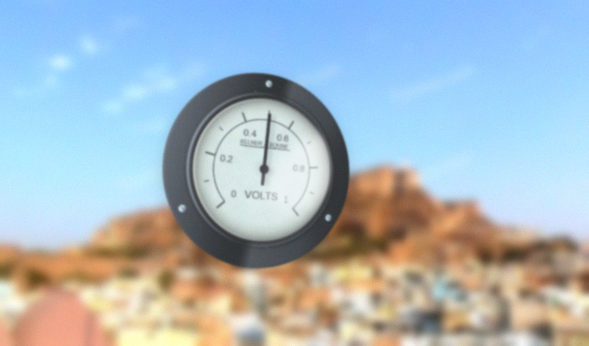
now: 0.5
